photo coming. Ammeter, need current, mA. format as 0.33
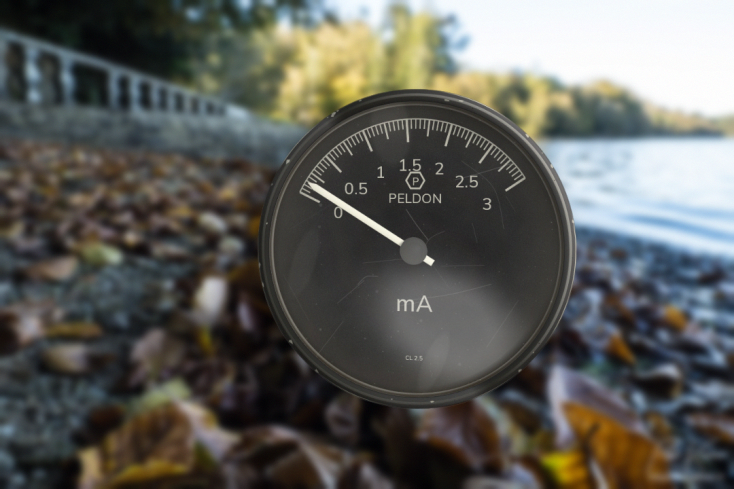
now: 0.15
